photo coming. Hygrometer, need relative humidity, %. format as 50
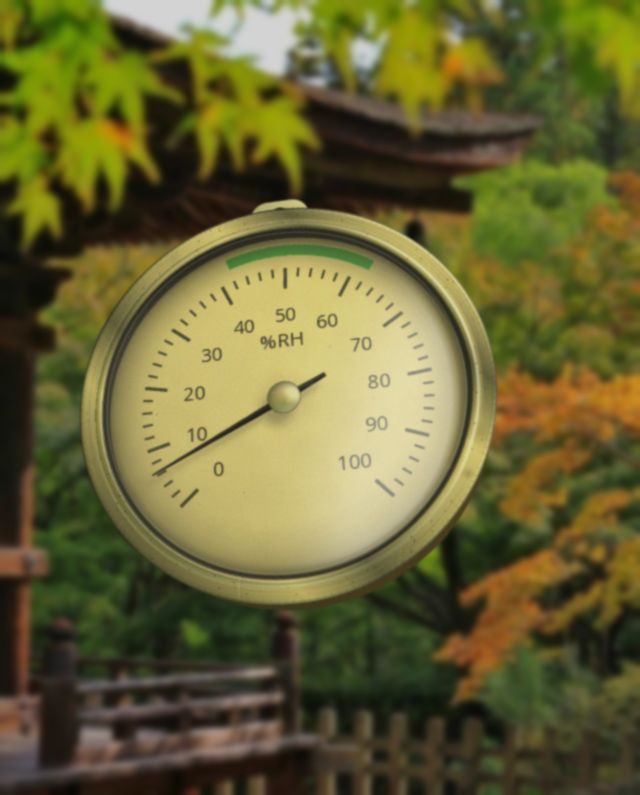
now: 6
